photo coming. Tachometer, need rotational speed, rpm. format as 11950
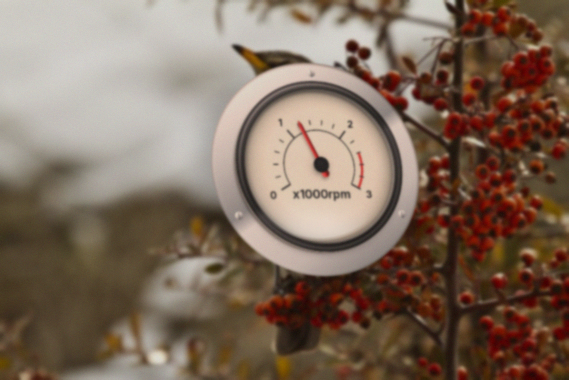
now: 1200
